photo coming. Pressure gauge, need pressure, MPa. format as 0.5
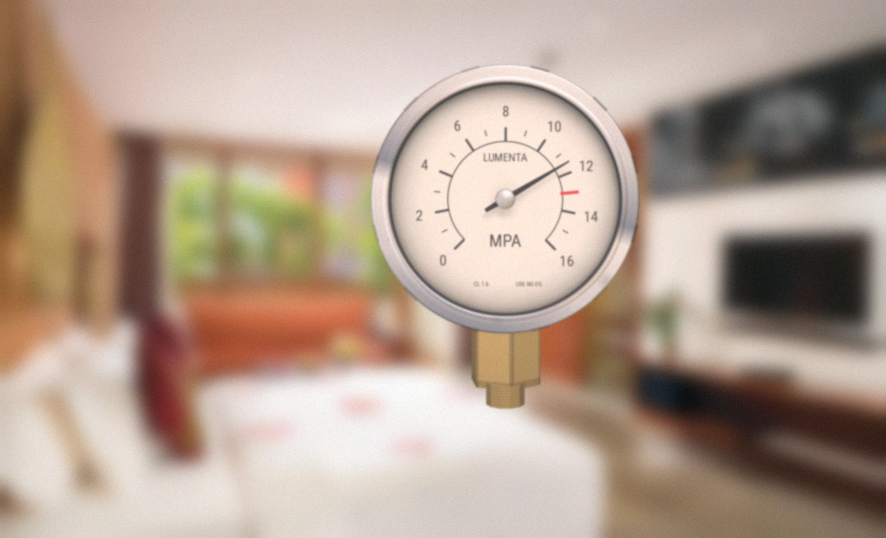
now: 11.5
